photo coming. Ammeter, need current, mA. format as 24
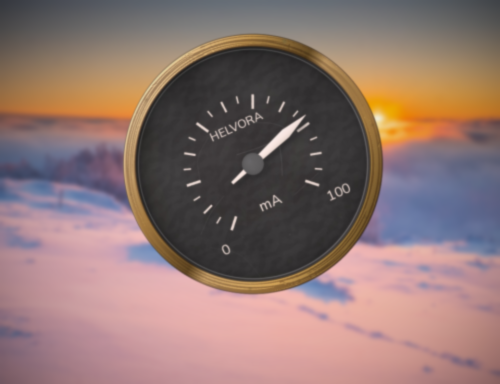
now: 77.5
